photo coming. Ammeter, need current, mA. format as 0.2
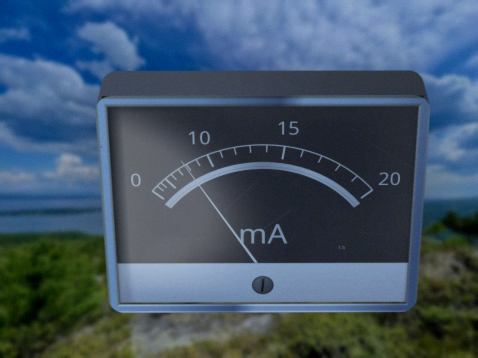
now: 8
